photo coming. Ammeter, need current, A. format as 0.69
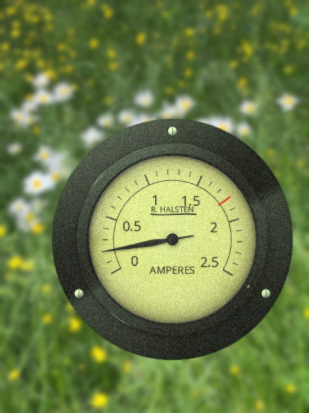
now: 0.2
